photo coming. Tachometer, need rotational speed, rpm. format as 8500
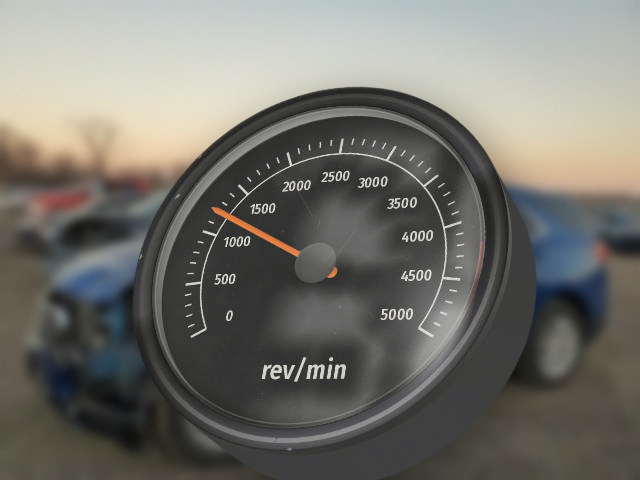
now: 1200
